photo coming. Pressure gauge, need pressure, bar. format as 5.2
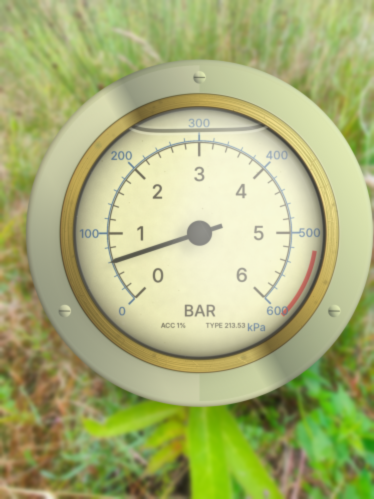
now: 0.6
